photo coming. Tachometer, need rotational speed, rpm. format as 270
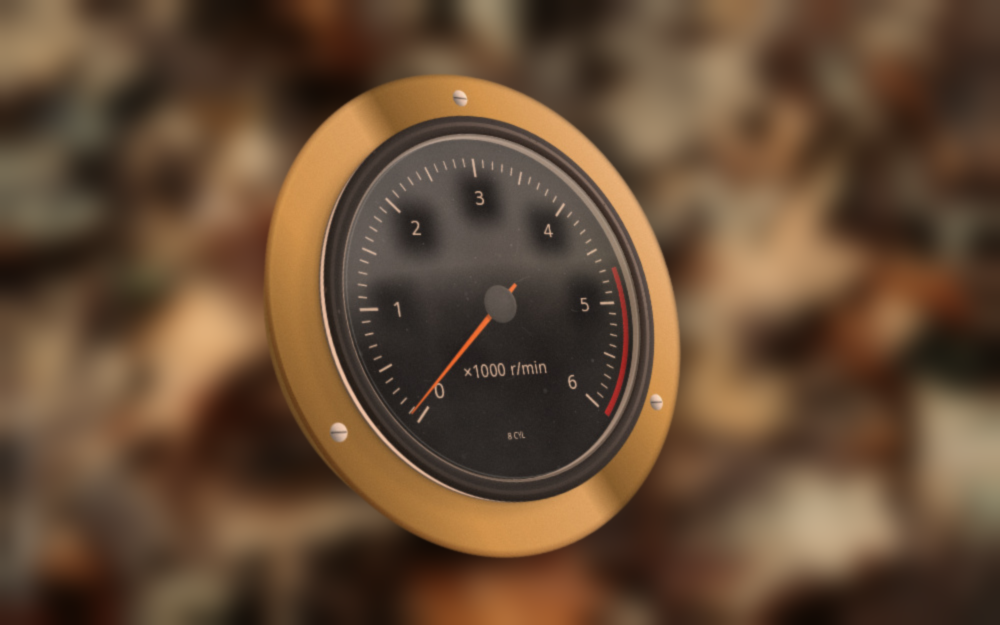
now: 100
